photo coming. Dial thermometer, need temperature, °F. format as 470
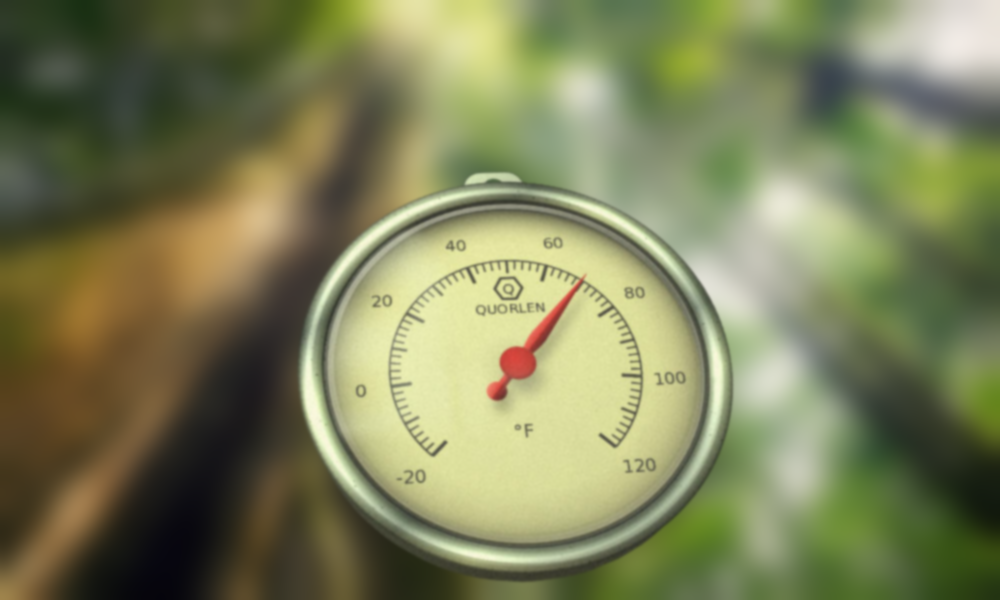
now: 70
